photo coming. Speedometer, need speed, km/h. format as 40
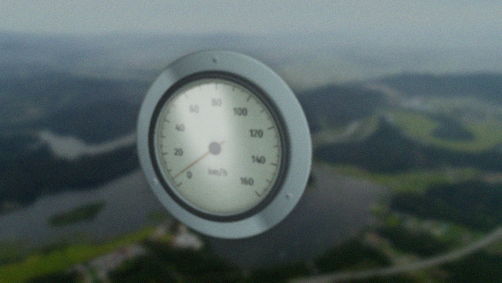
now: 5
